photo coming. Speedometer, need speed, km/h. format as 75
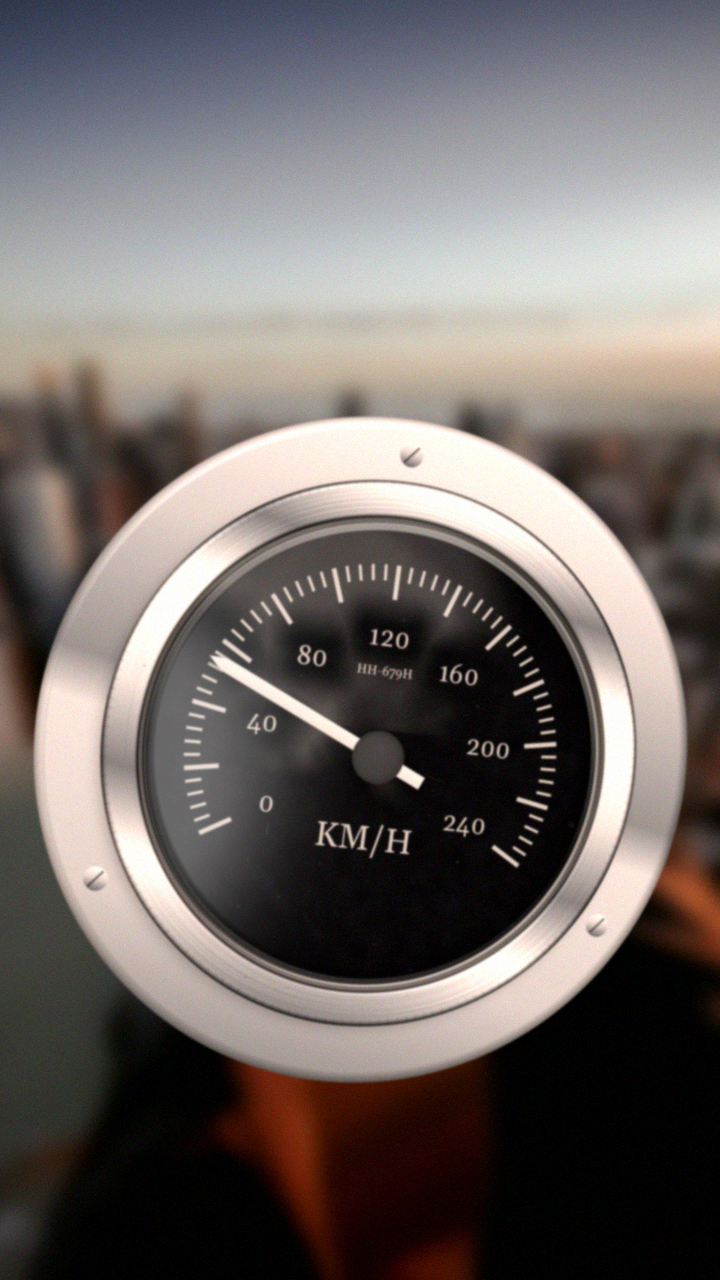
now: 54
